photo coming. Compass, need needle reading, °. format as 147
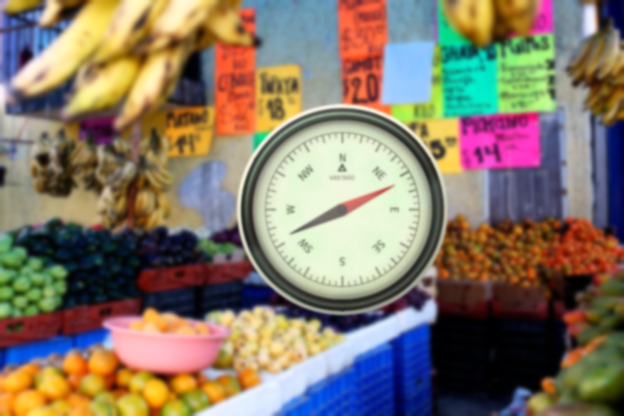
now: 65
